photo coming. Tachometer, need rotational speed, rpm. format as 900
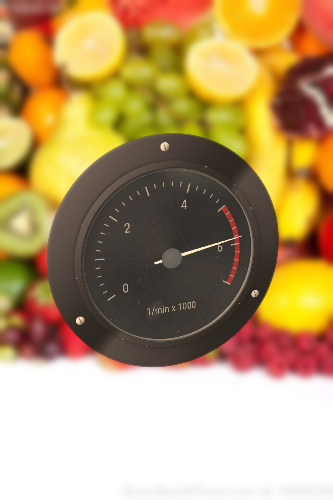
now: 5800
